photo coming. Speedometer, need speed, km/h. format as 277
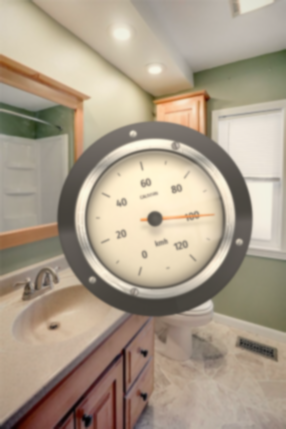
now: 100
